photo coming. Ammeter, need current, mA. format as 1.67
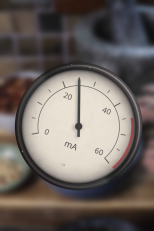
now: 25
